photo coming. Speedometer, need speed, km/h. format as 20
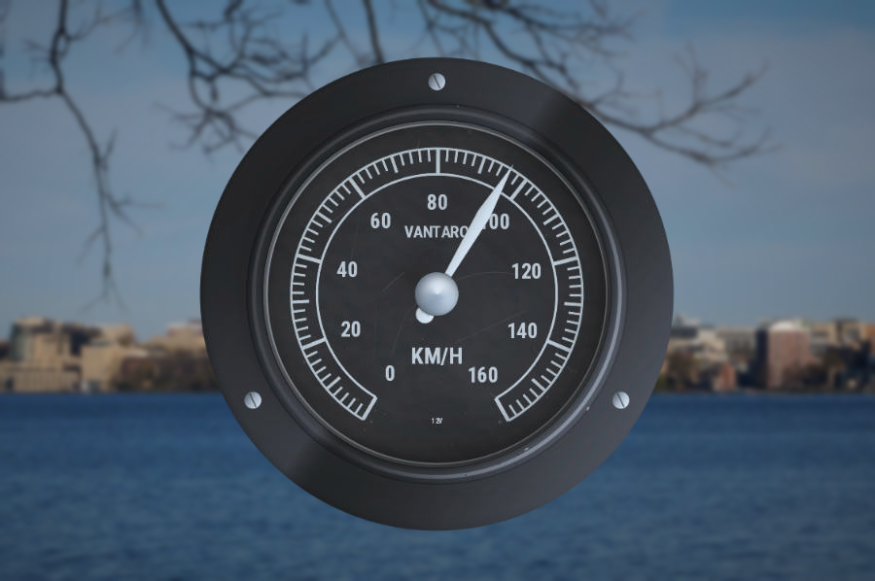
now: 96
